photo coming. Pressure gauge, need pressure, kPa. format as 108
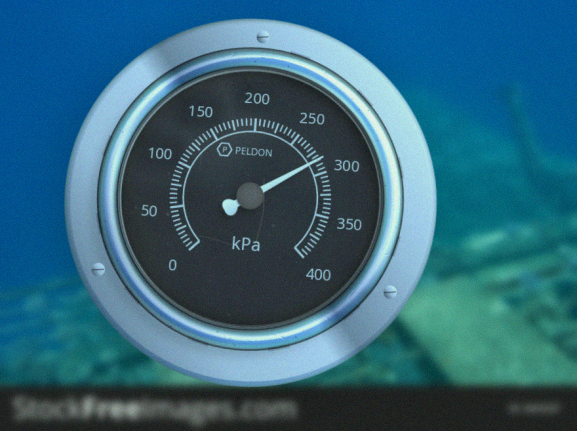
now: 285
